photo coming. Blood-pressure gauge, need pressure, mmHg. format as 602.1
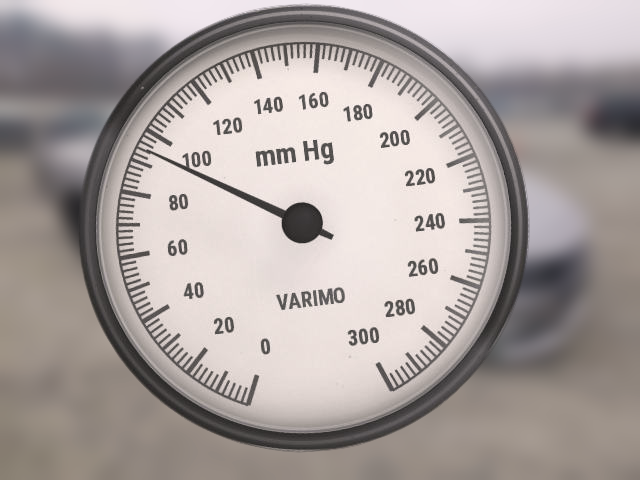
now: 94
